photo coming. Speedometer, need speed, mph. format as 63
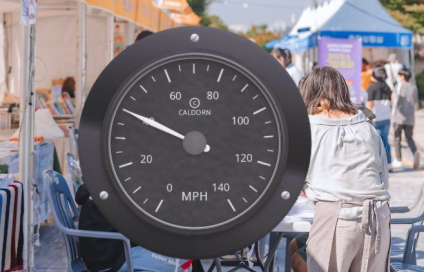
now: 40
